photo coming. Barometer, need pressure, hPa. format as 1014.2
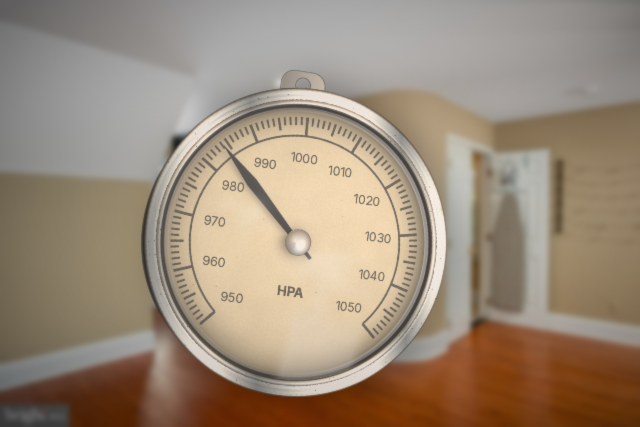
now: 984
